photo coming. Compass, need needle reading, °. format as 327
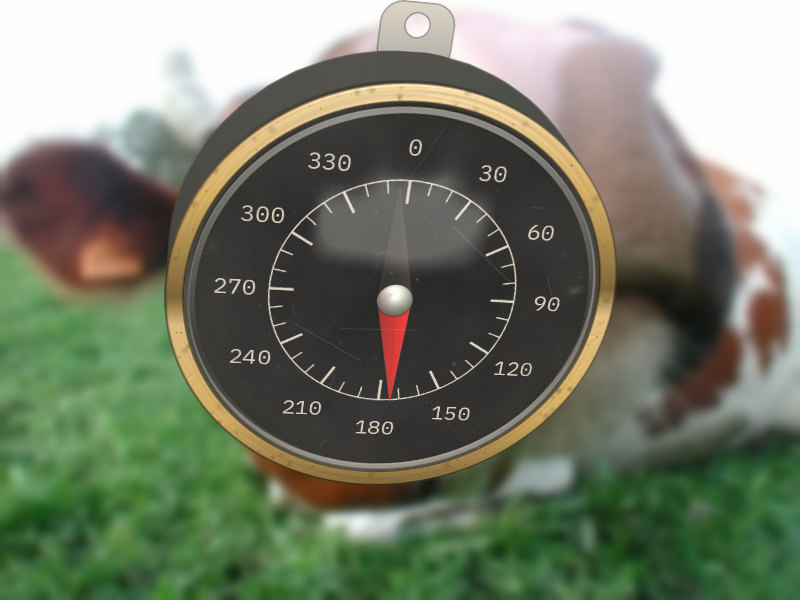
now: 175
